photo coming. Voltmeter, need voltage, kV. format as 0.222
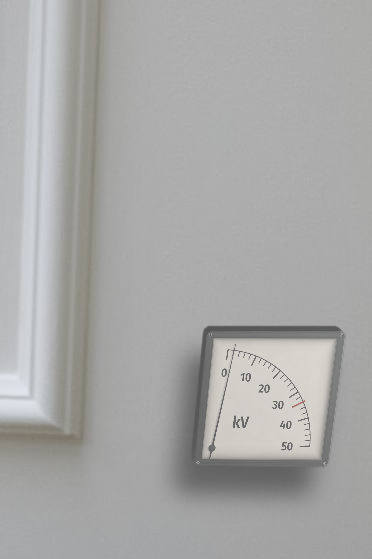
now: 2
